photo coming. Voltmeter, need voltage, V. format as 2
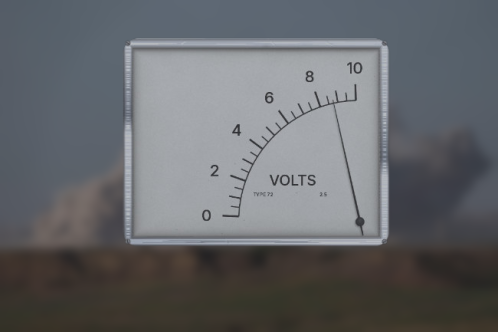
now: 8.75
